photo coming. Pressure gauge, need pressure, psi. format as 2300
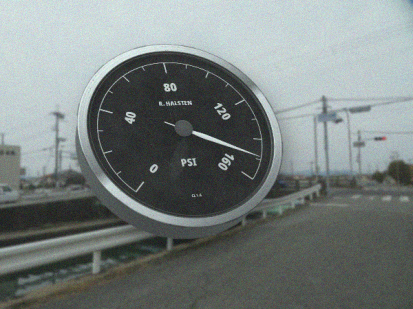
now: 150
